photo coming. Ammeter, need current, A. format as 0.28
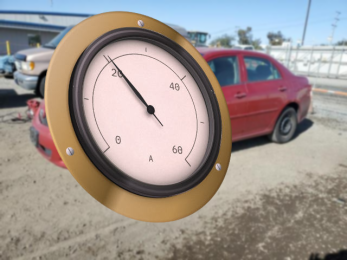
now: 20
